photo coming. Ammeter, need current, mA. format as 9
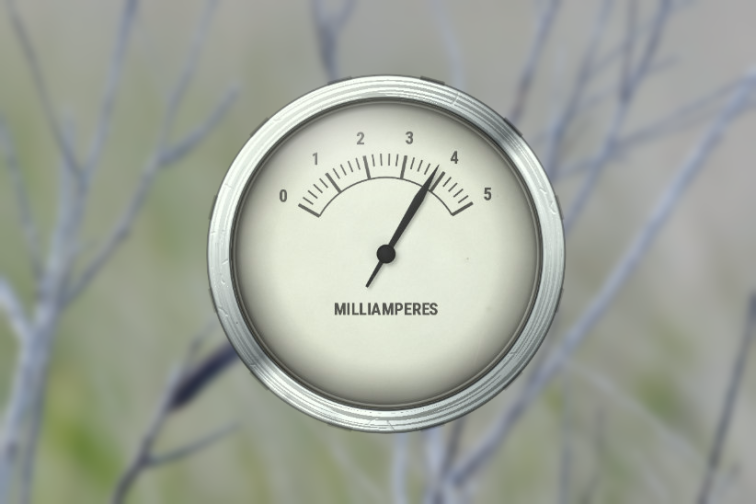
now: 3.8
